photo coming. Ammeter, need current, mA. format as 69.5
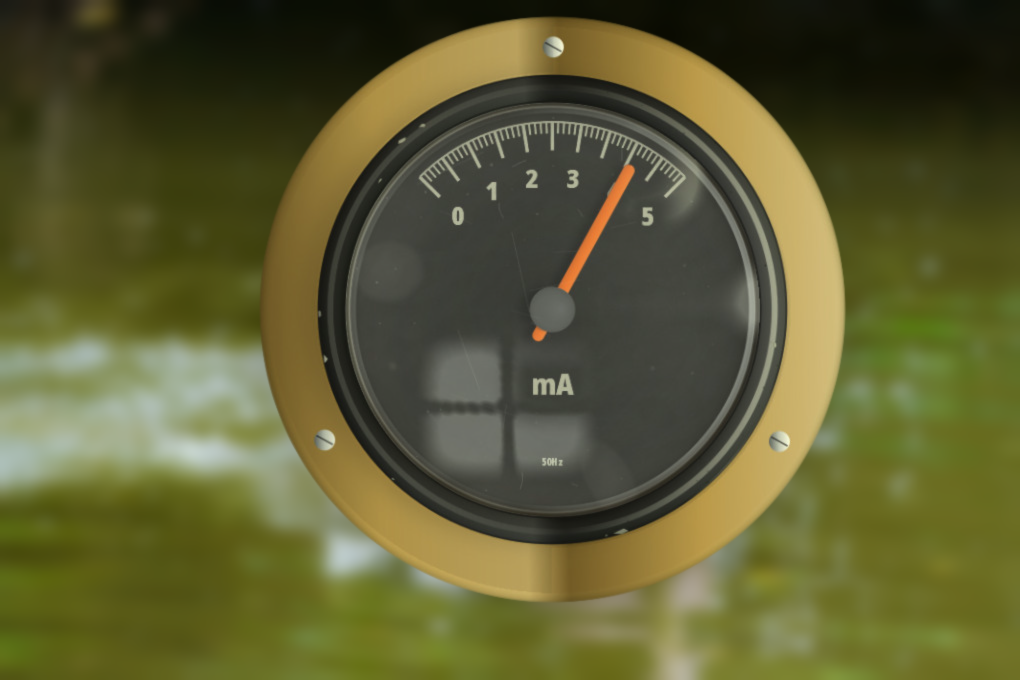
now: 4.1
